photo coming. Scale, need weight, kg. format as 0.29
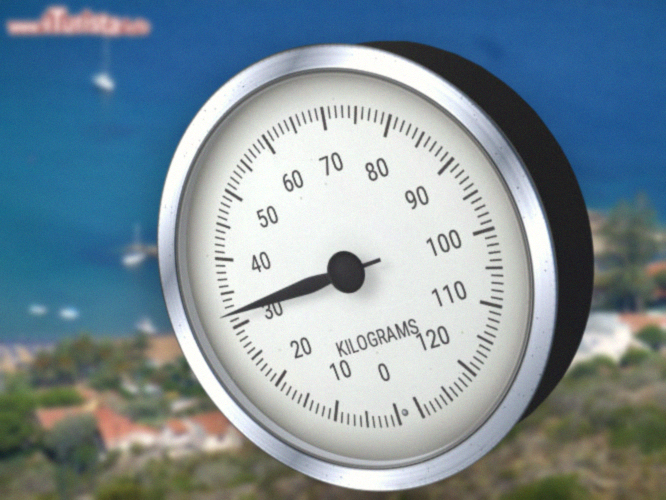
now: 32
